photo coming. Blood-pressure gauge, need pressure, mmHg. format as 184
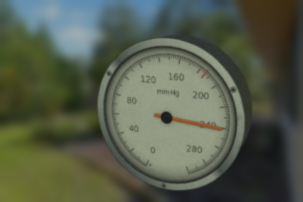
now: 240
